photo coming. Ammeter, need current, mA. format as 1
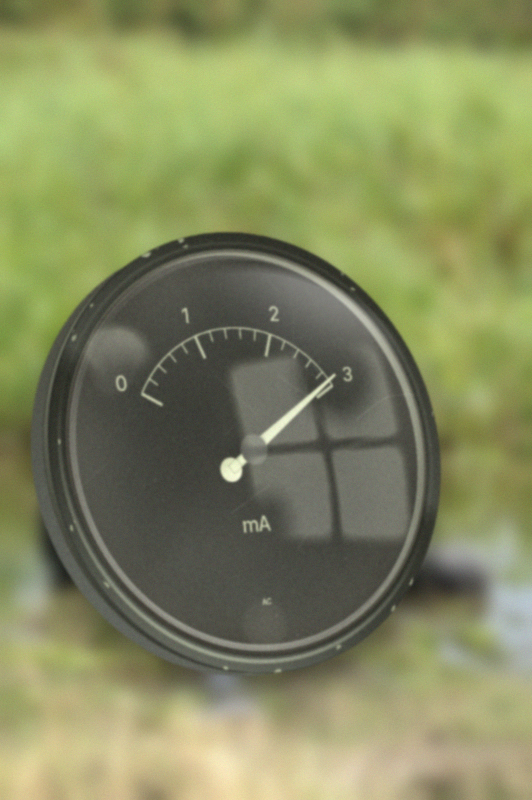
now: 2.9
